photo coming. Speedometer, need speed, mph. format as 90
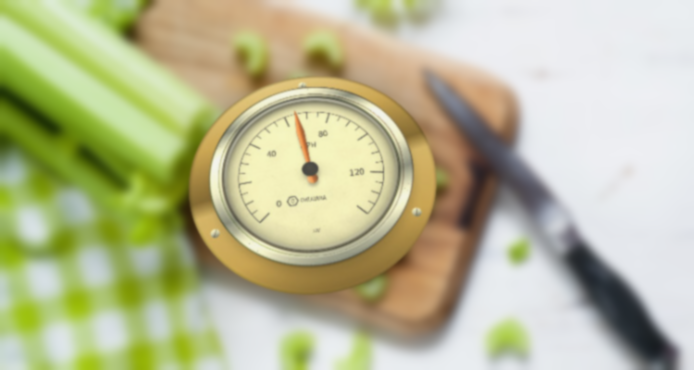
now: 65
